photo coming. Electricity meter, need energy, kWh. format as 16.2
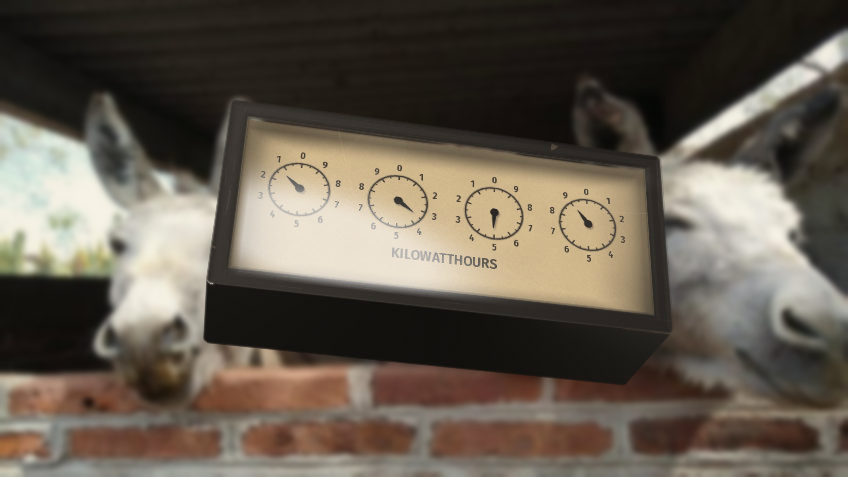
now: 1349
